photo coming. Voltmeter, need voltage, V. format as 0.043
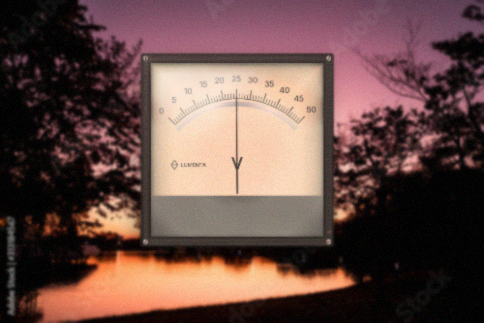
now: 25
